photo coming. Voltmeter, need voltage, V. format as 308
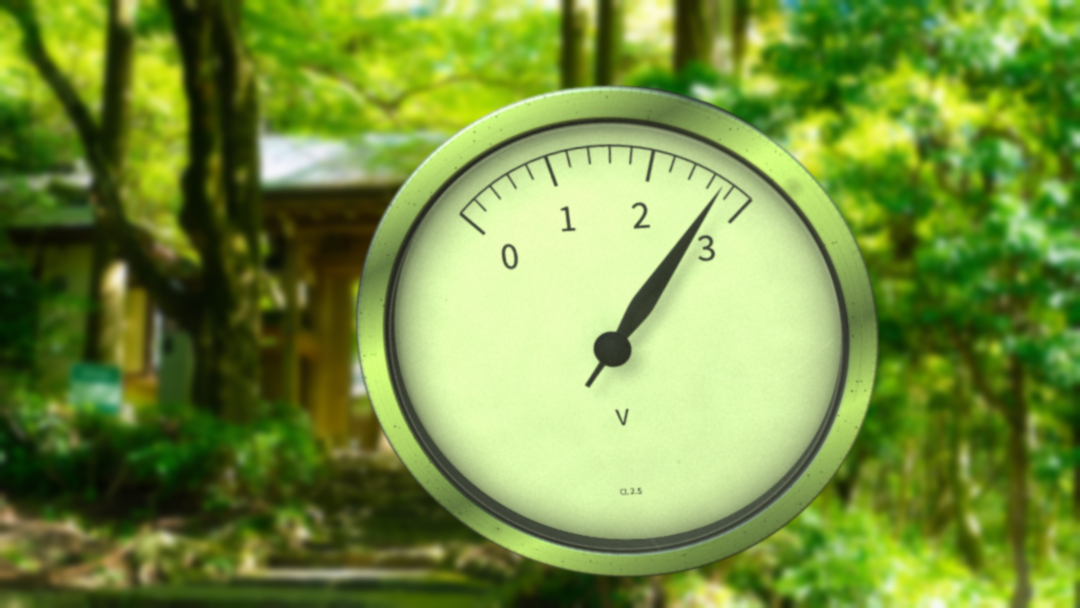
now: 2.7
